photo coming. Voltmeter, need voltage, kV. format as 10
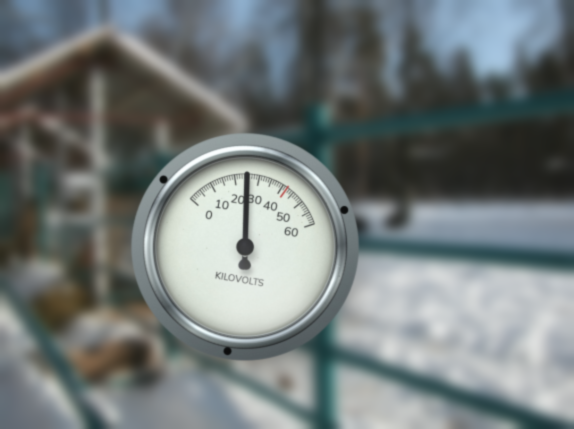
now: 25
